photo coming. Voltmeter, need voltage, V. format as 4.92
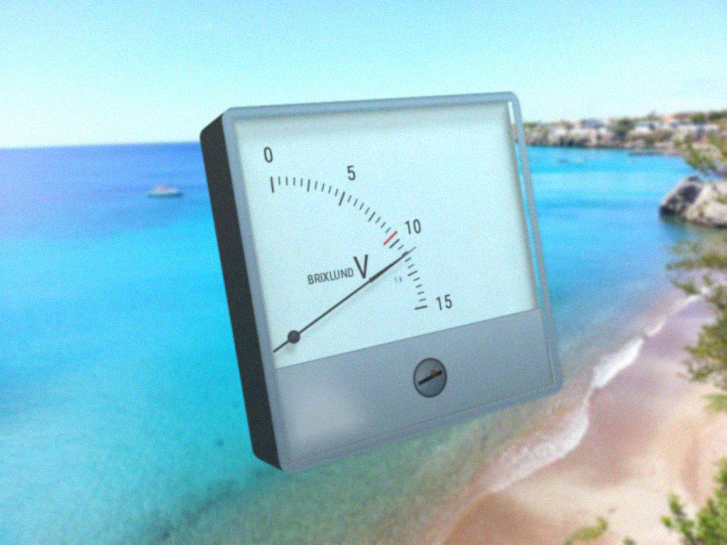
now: 11
